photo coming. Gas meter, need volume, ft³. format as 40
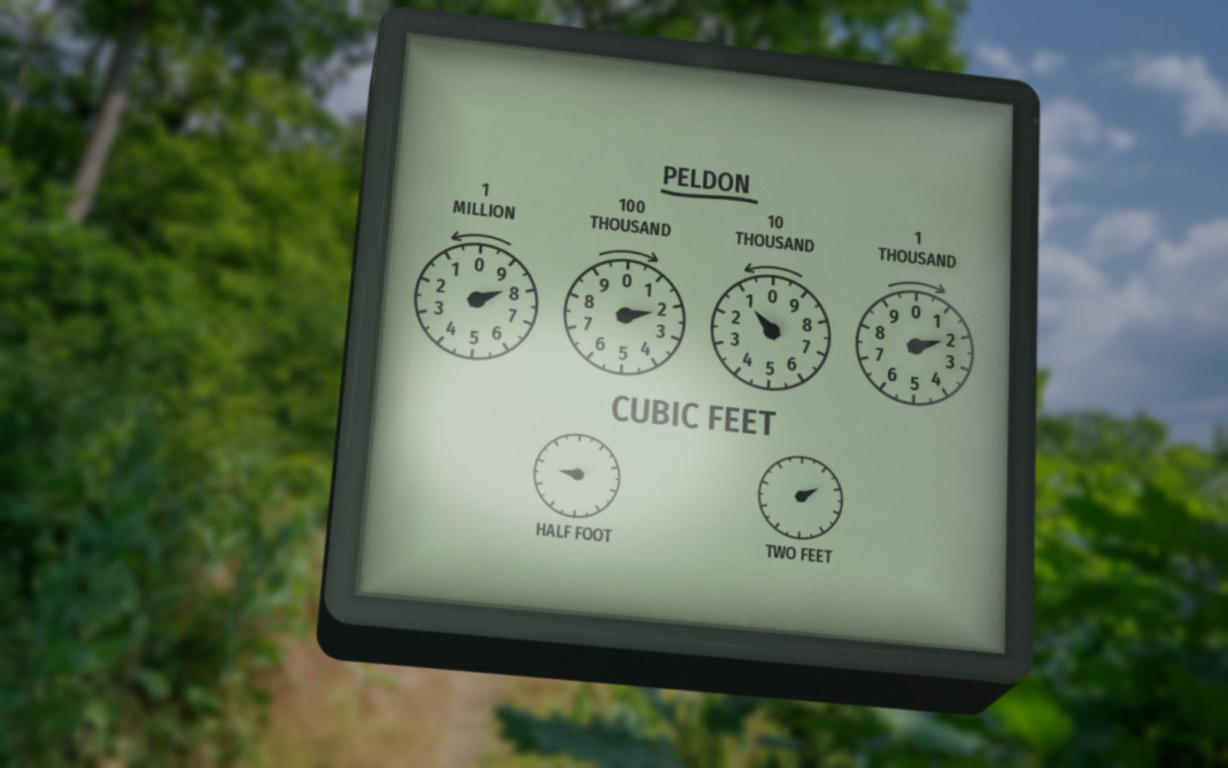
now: 821200
